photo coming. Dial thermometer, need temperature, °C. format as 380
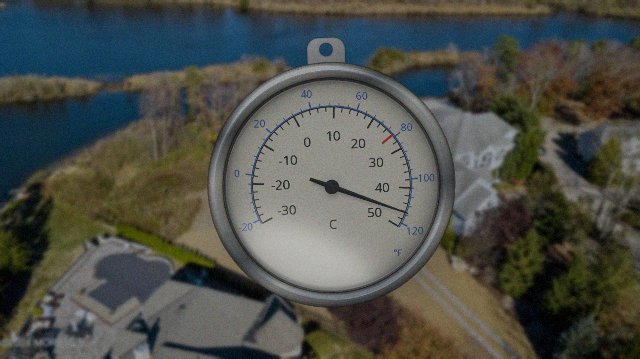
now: 46
